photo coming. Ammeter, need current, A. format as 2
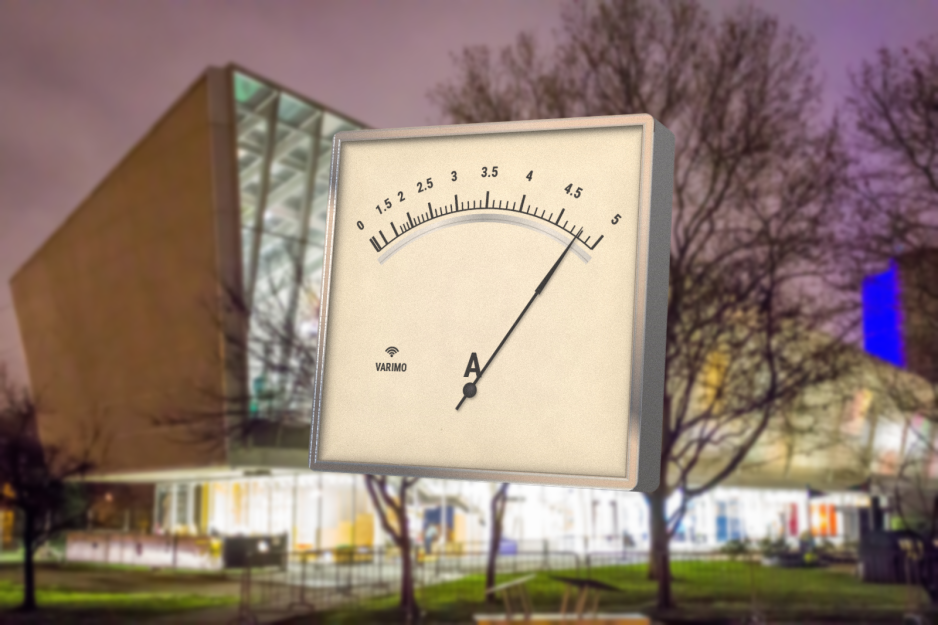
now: 4.8
